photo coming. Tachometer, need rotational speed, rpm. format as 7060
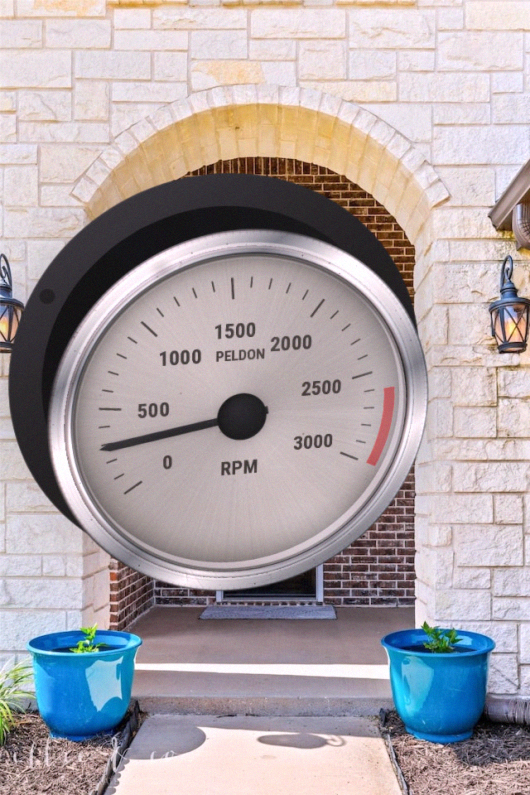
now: 300
